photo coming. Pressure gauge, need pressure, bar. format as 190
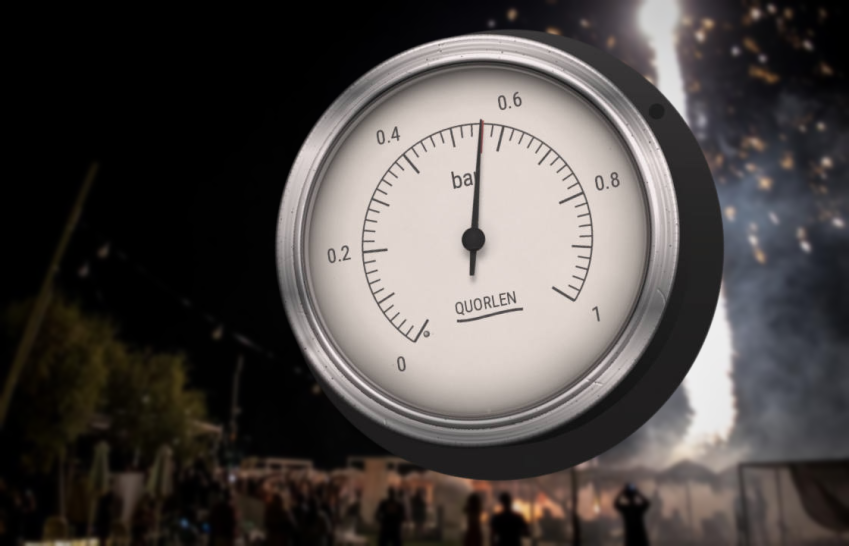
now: 0.56
